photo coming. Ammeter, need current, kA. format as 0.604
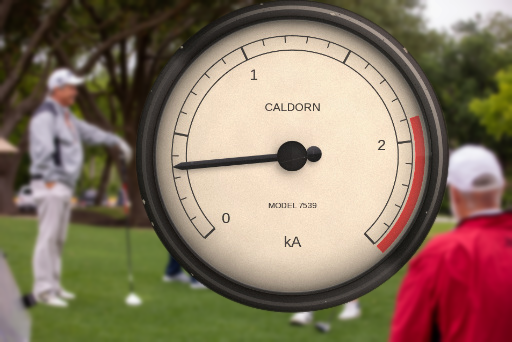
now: 0.35
